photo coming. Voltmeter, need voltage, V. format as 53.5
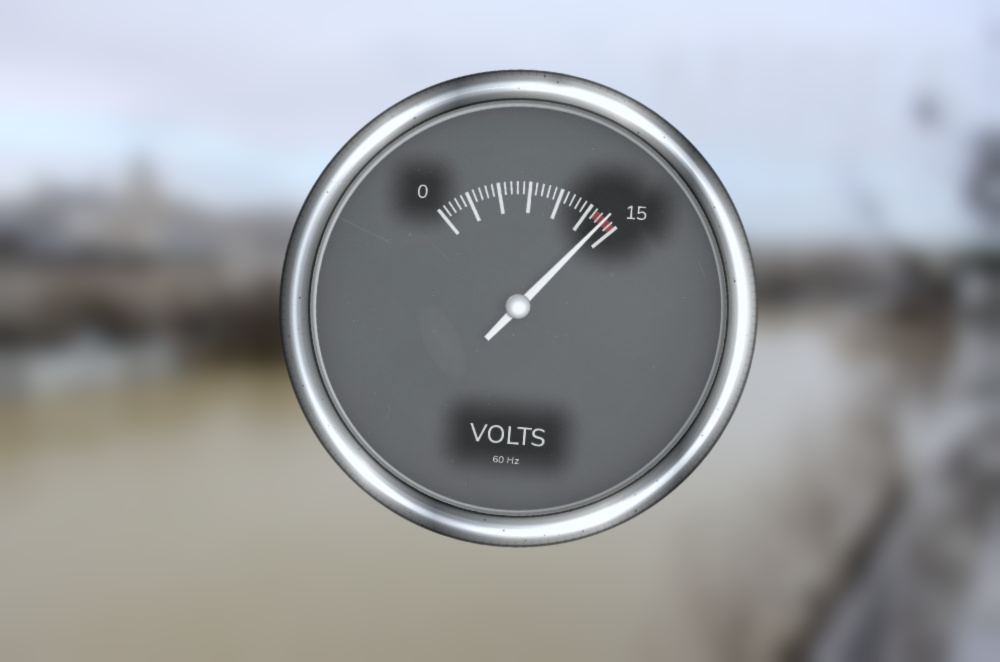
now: 14
